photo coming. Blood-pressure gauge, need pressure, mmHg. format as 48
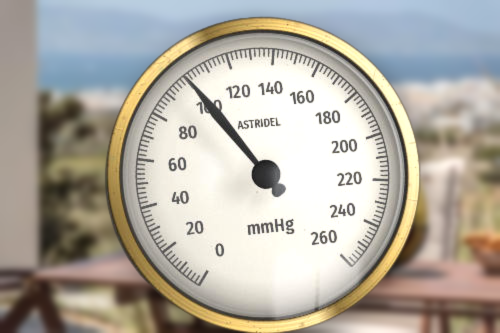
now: 100
